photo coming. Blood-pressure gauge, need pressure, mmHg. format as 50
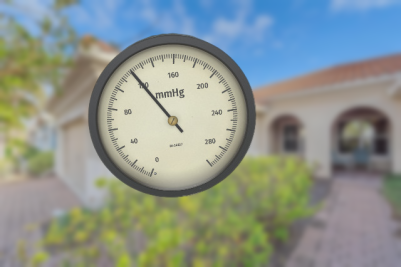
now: 120
